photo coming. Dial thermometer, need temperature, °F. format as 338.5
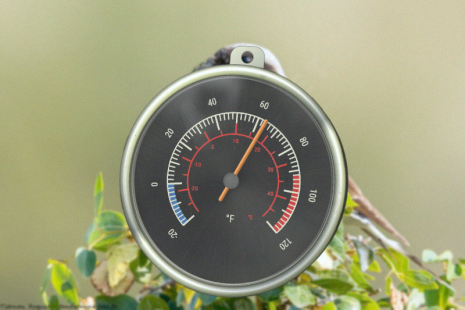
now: 64
